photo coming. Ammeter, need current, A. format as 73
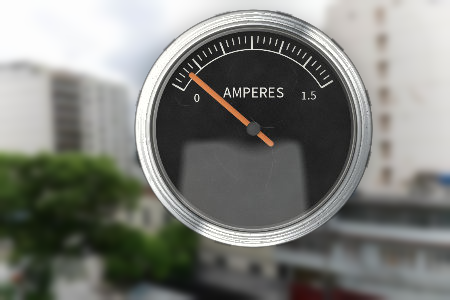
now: 0.15
